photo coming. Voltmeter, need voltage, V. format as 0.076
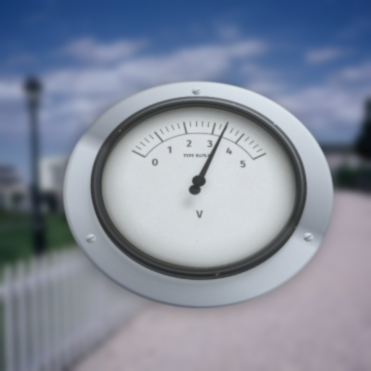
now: 3.4
